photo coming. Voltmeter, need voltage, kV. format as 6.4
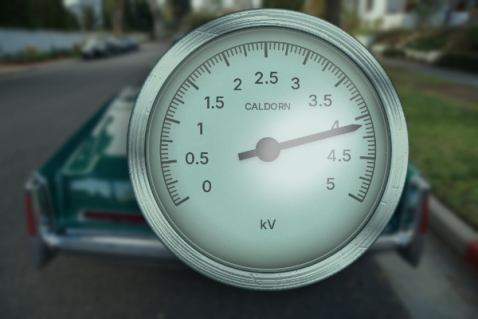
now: 4.1
